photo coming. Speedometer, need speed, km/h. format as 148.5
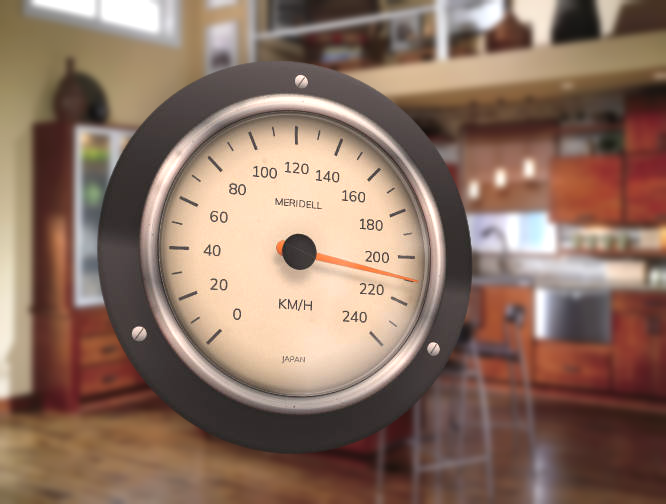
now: 210
